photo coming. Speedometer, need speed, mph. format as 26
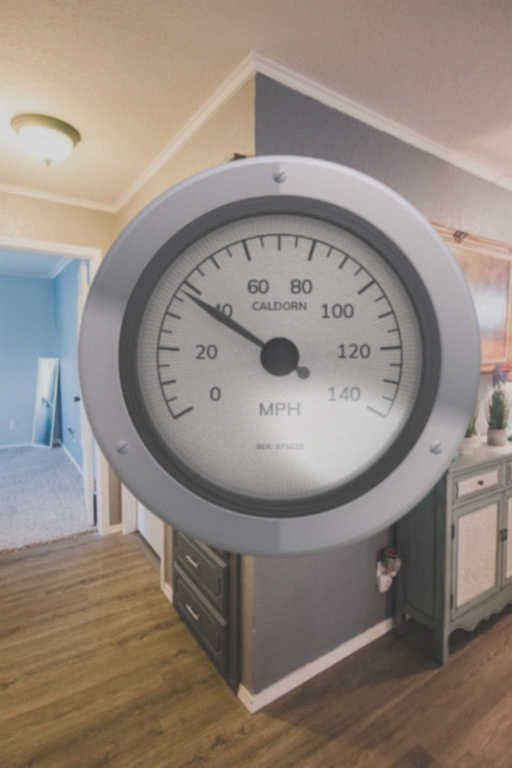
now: 37.5
